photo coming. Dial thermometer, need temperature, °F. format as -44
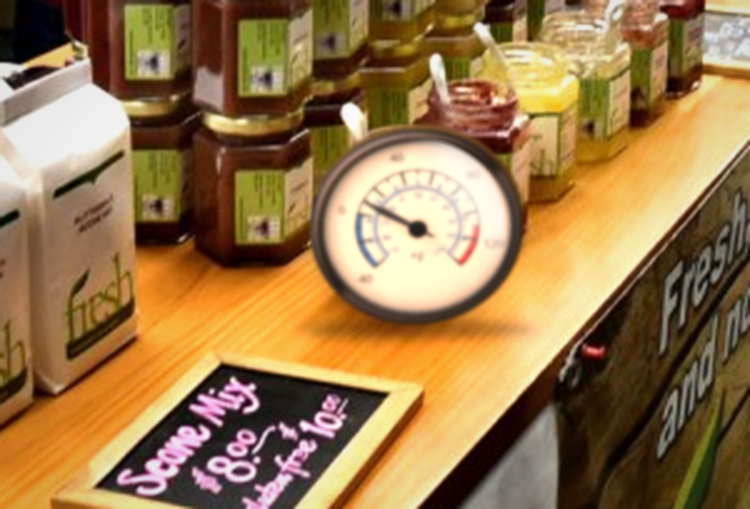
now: 10
